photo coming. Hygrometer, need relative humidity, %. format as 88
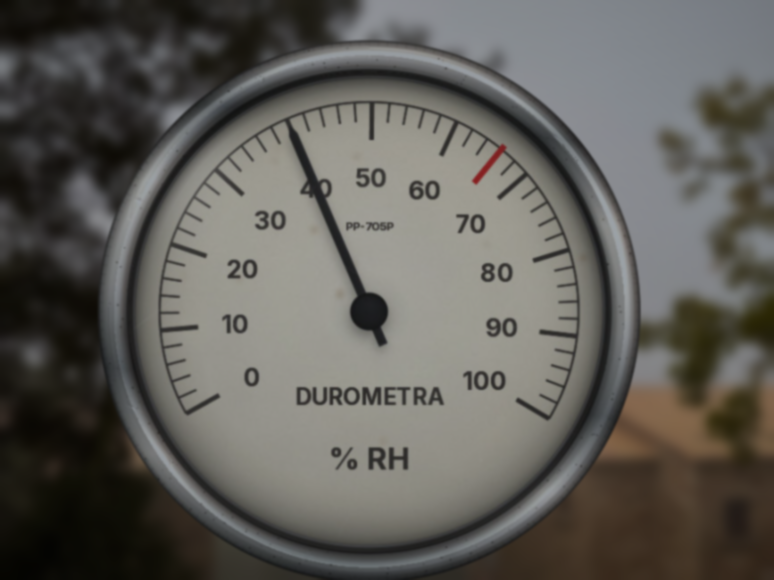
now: 40
